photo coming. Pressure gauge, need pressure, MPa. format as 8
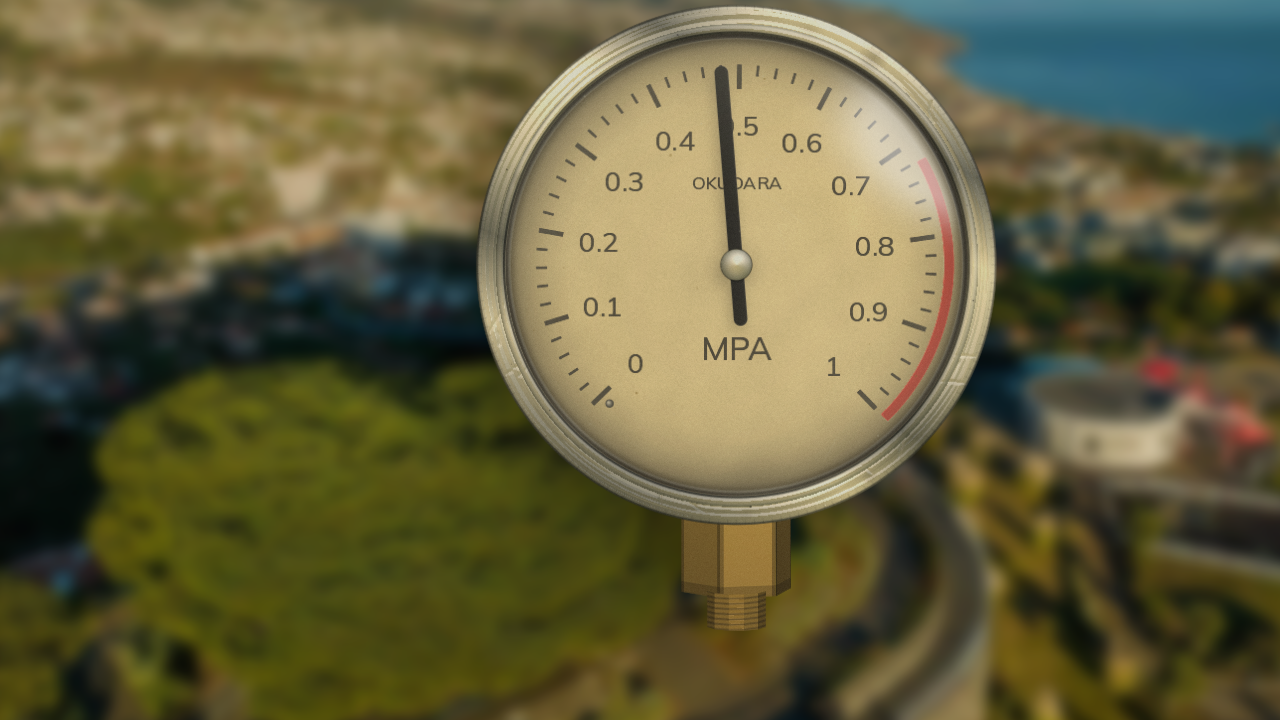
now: 0.48
